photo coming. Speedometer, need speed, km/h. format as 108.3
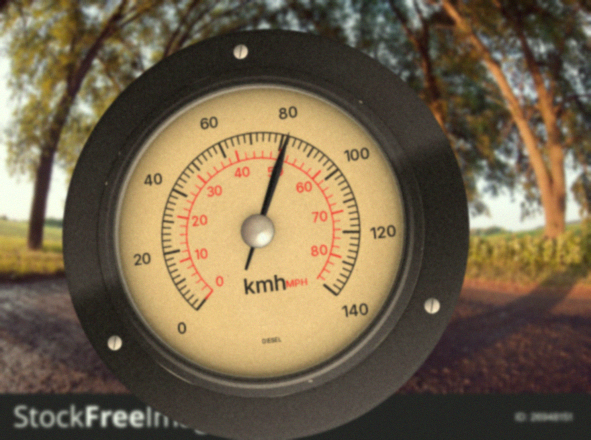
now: 82
